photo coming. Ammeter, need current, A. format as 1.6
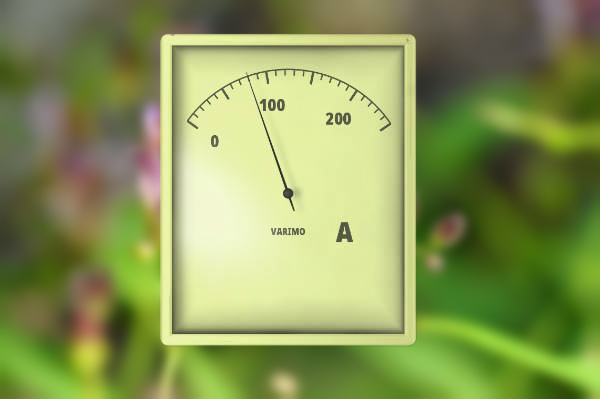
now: 80
